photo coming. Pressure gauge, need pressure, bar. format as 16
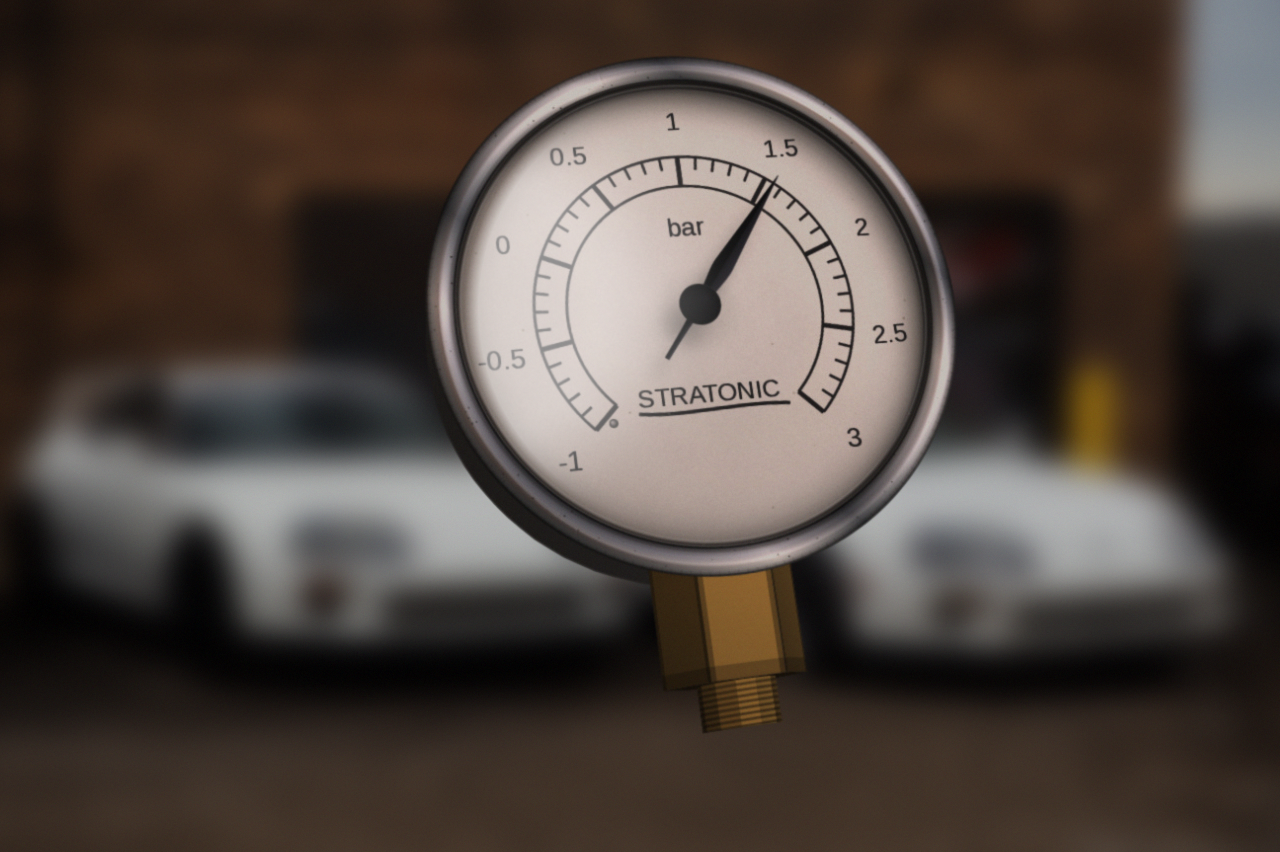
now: 1.55
